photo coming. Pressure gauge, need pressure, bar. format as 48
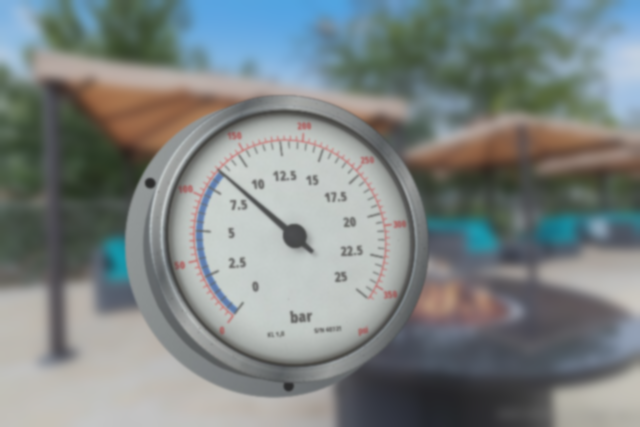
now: 8.5
